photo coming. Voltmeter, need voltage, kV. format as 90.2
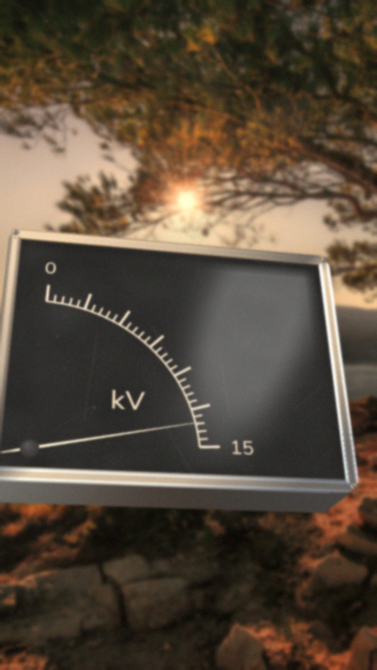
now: 13.5
